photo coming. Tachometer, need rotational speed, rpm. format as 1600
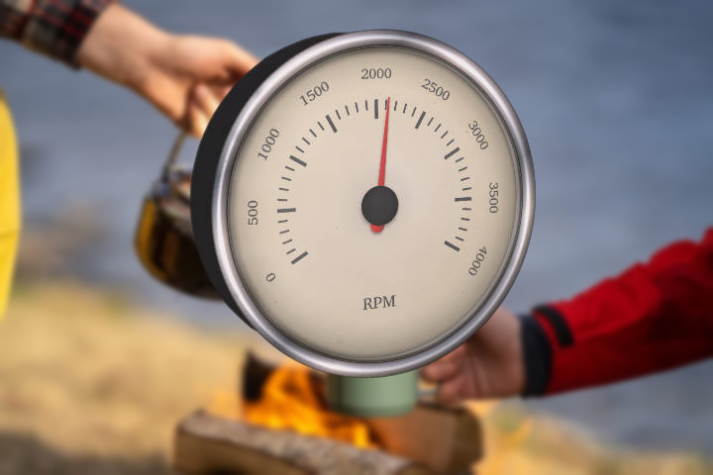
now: 2100
